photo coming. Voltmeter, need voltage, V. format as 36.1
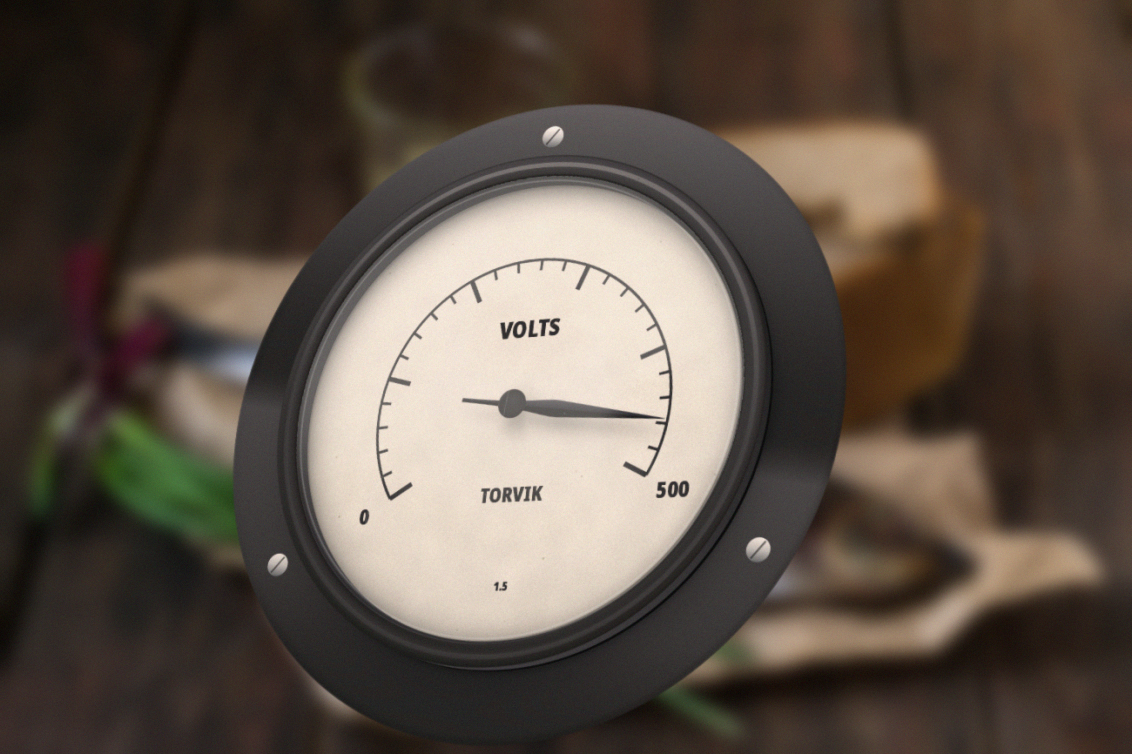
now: 460
